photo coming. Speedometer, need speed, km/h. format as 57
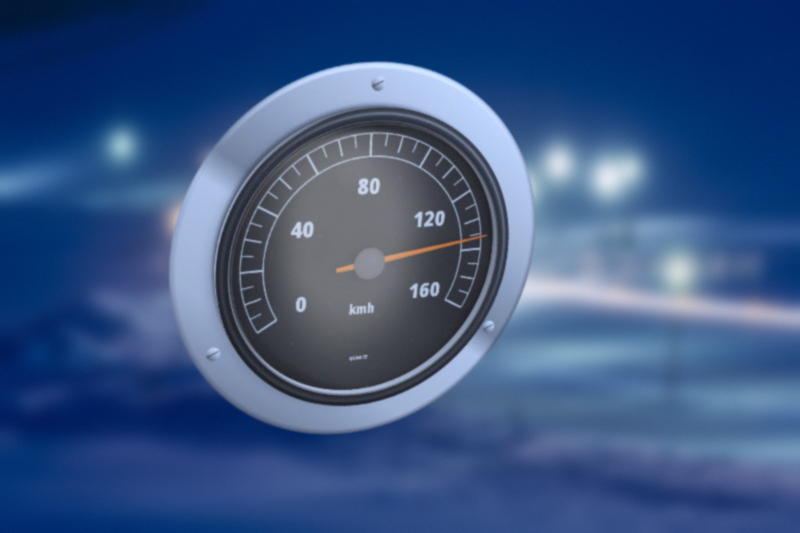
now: 135
